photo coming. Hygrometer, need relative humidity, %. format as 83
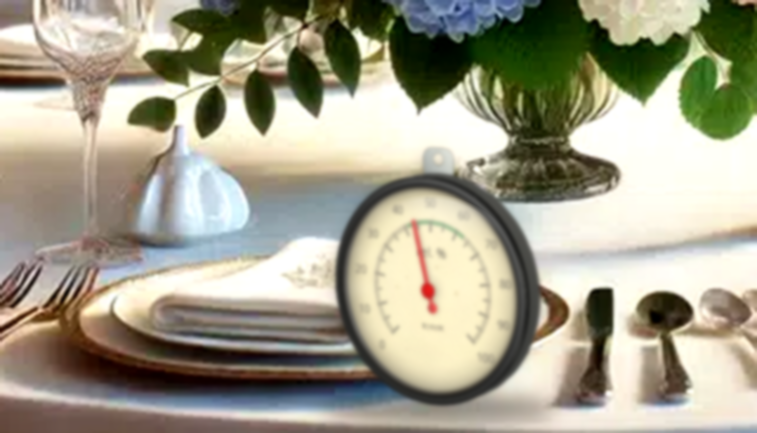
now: 45
